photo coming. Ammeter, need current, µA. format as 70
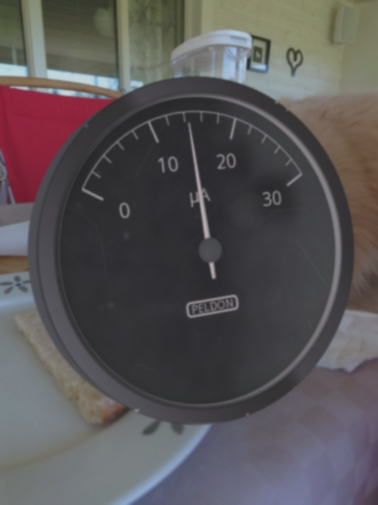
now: 14
